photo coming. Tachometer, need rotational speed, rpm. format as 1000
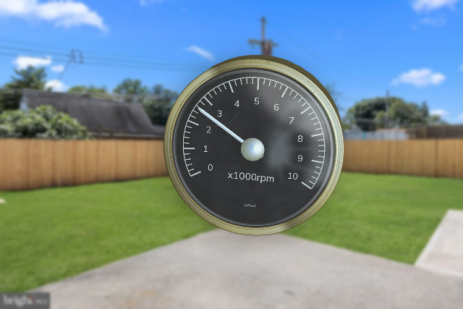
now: 2600
